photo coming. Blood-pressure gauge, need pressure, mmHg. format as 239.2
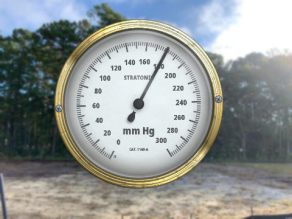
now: 180
